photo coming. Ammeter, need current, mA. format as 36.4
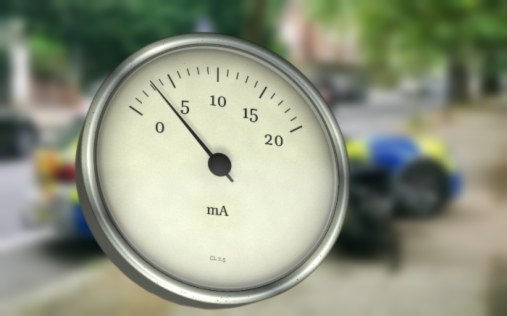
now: 3
